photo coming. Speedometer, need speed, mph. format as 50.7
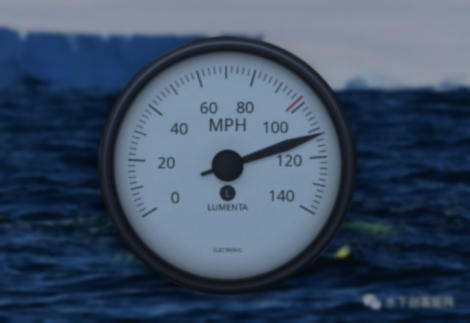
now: 112
